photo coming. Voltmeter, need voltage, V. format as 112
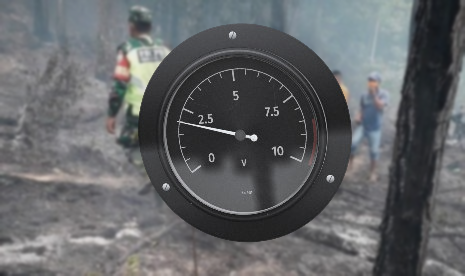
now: 2
